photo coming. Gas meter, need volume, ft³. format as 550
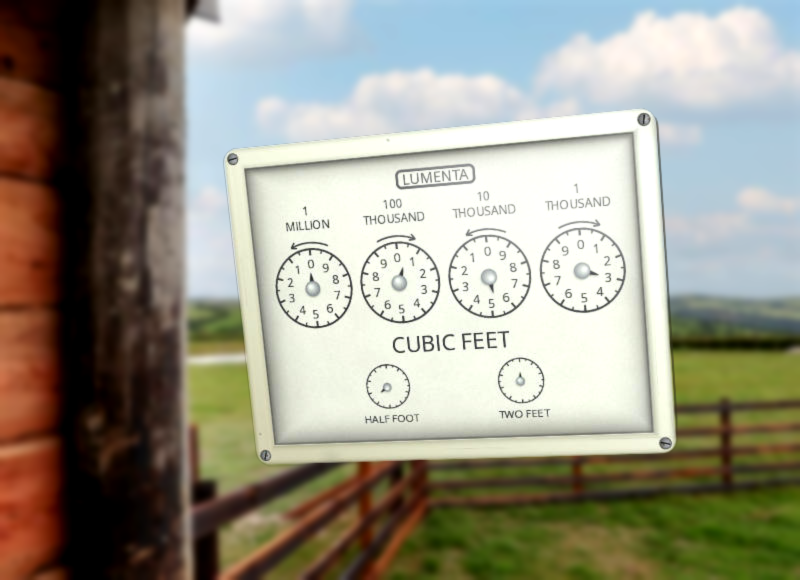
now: 5300
